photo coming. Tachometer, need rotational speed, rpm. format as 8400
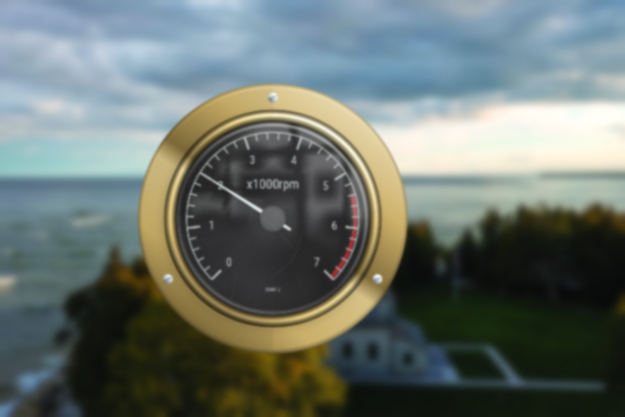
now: 2000
